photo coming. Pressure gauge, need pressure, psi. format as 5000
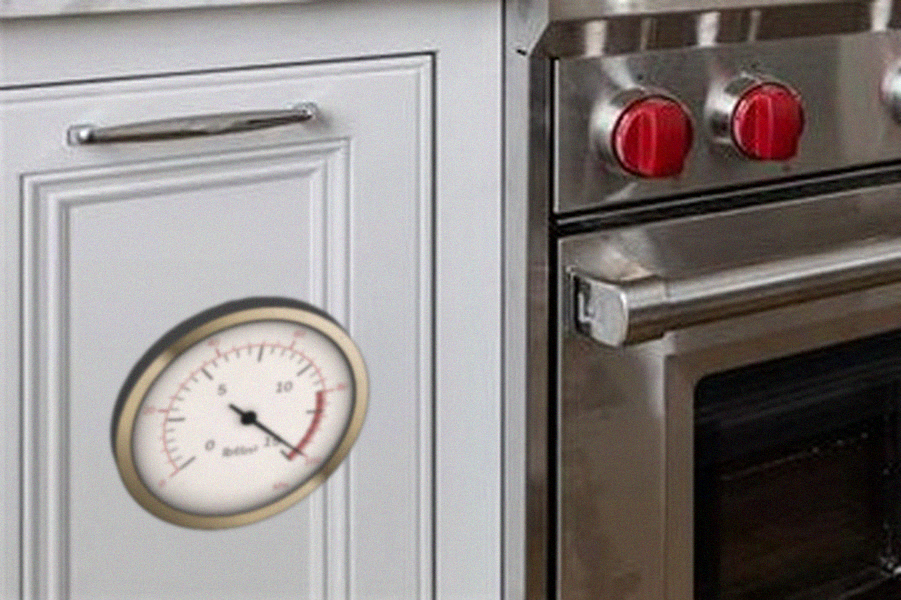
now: 14.5
